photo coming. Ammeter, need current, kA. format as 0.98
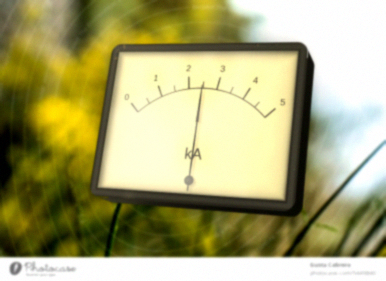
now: 2.5
